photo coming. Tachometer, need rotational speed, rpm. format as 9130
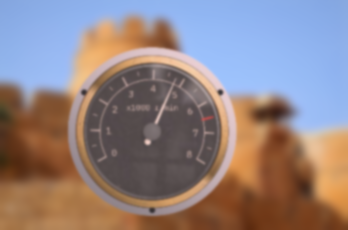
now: 4750
